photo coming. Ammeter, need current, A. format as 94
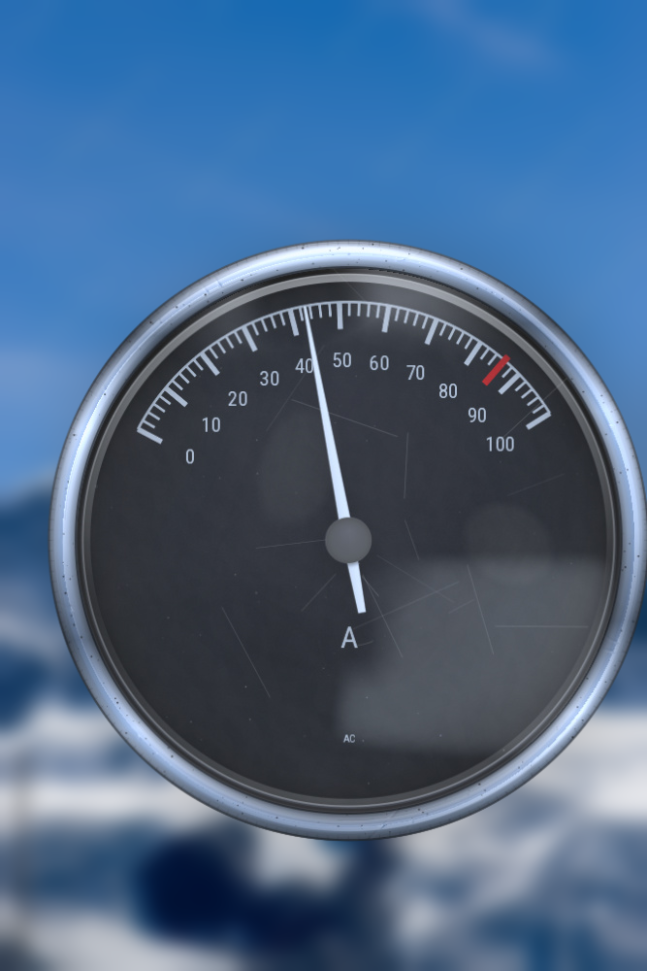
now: 43
